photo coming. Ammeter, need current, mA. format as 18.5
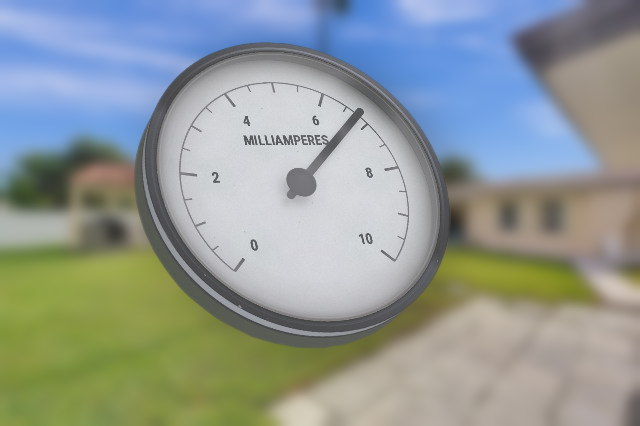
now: 6.75
